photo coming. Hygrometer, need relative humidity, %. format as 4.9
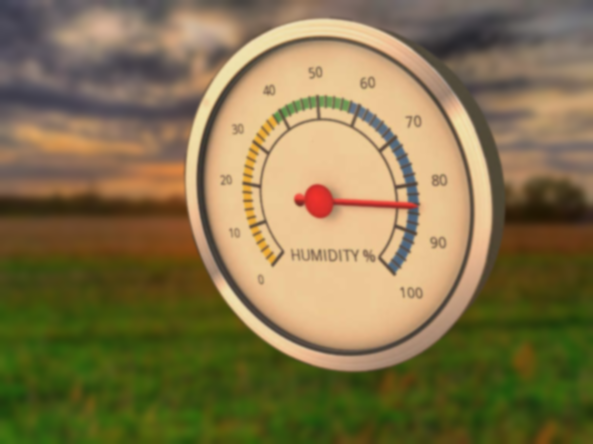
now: 84
